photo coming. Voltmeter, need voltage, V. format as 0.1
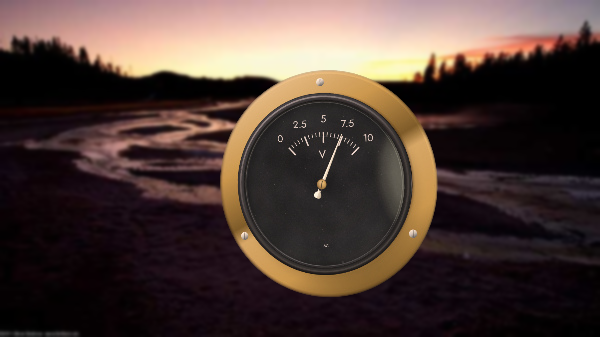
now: 7.5
